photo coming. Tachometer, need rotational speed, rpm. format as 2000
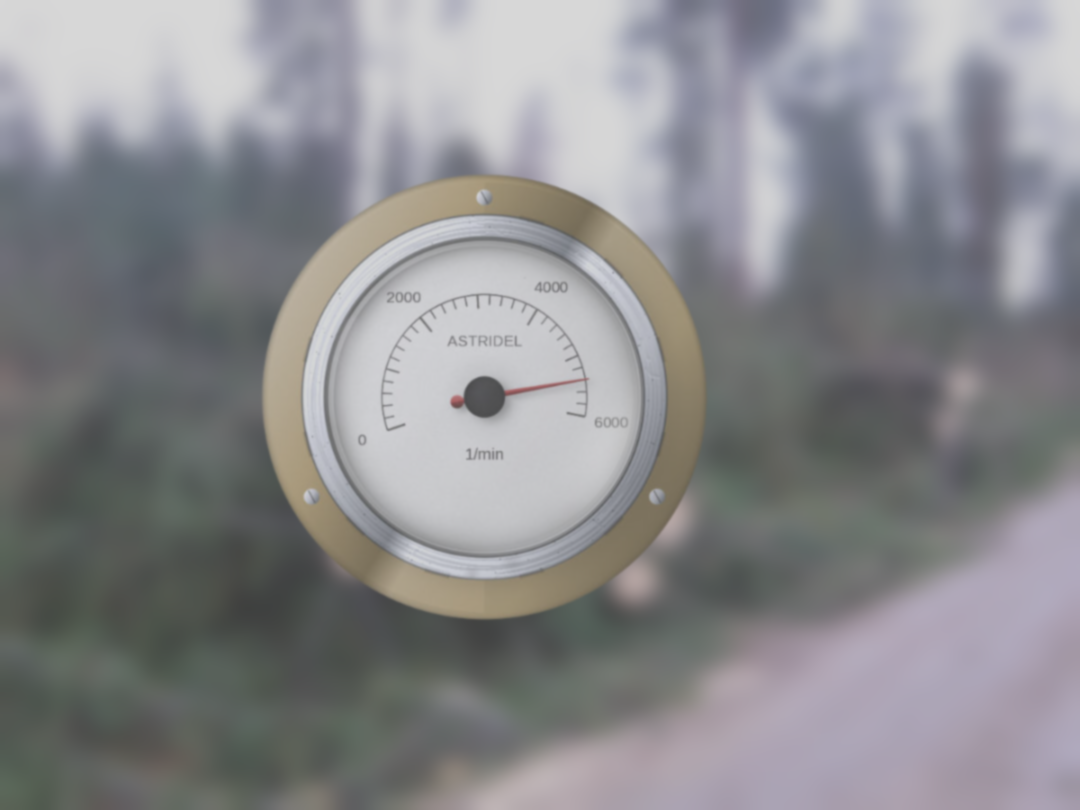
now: 5400
